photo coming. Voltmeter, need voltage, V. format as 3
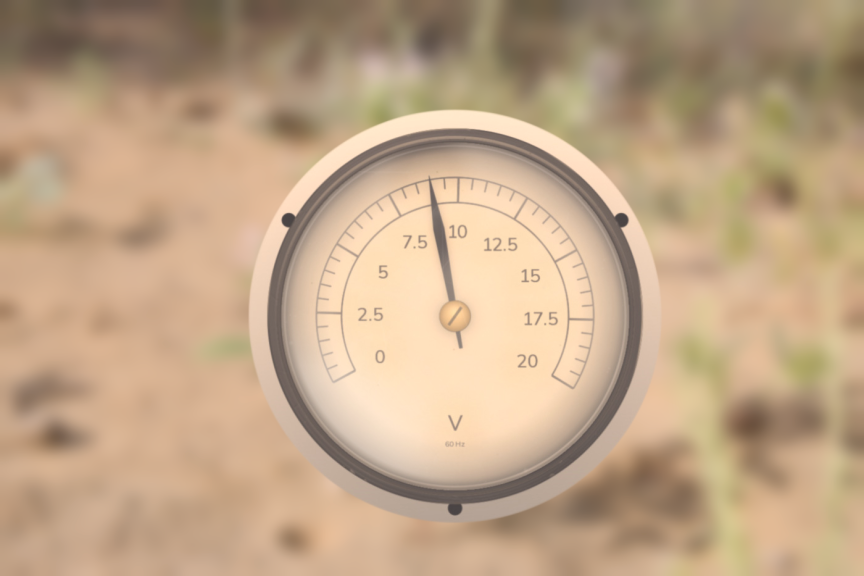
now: 9
